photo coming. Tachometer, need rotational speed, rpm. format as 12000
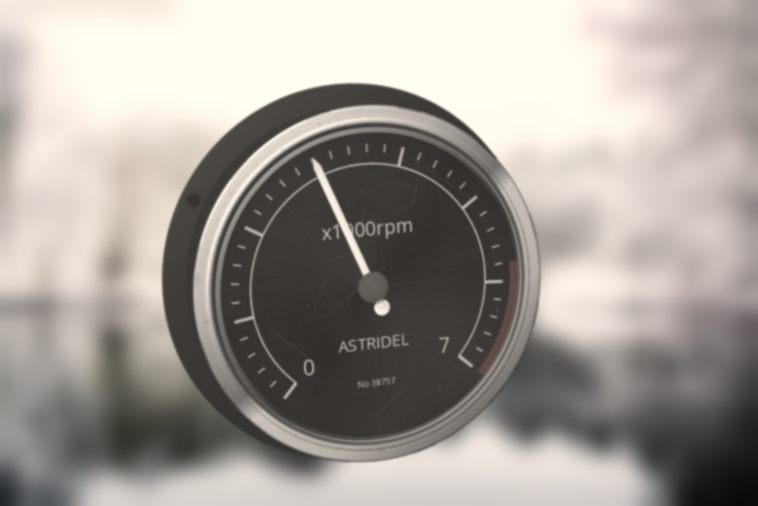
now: 3000
